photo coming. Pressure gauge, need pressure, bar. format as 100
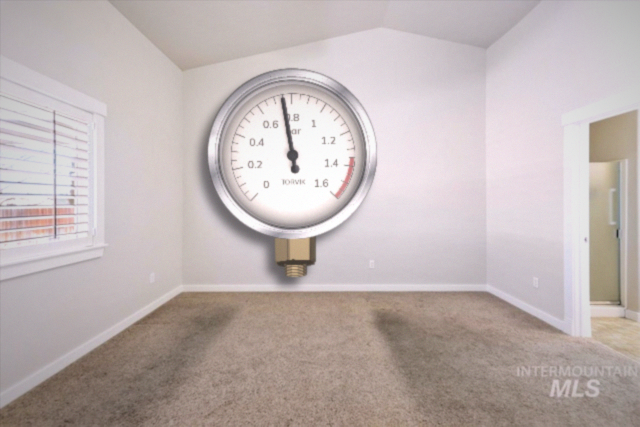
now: 0.75
